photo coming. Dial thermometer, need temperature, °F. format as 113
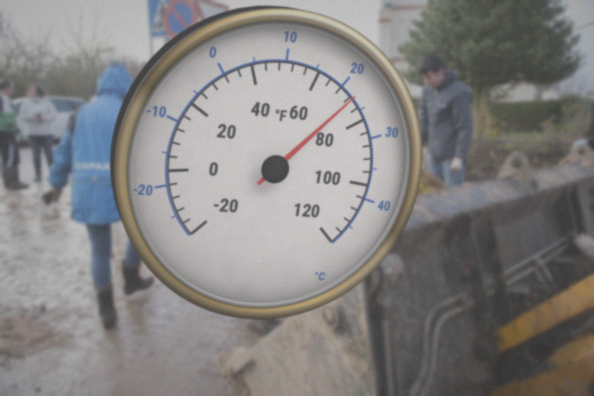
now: 72
